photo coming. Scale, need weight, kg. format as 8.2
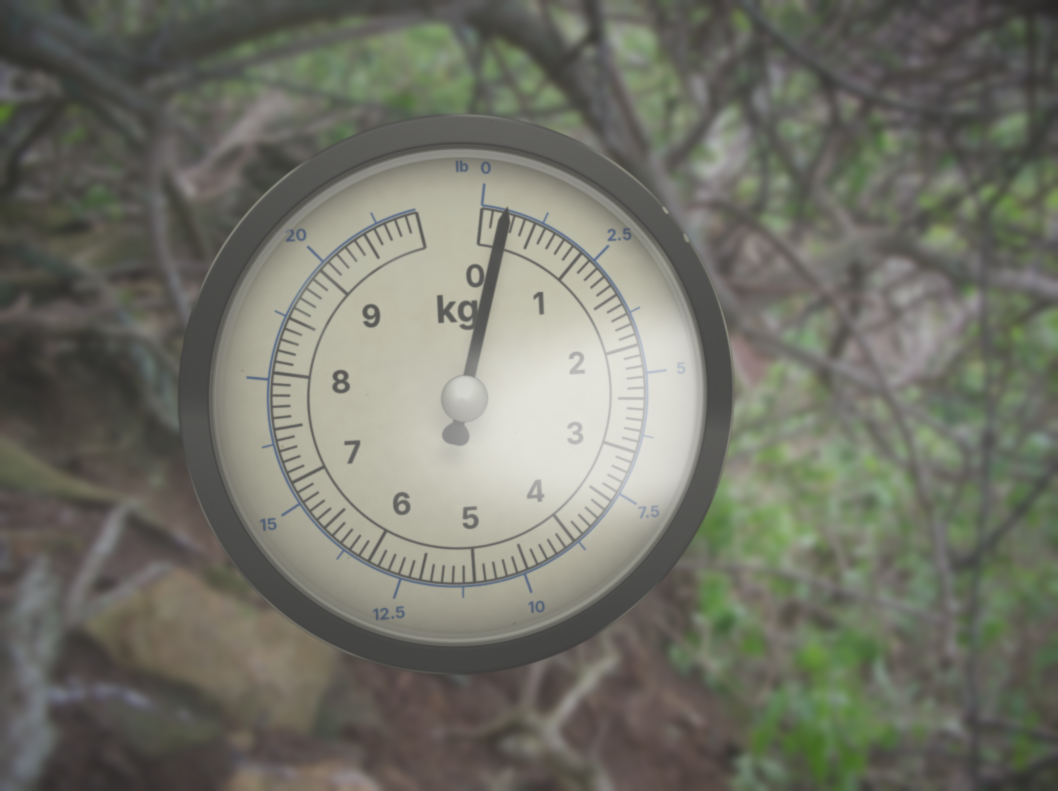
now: 0.2
